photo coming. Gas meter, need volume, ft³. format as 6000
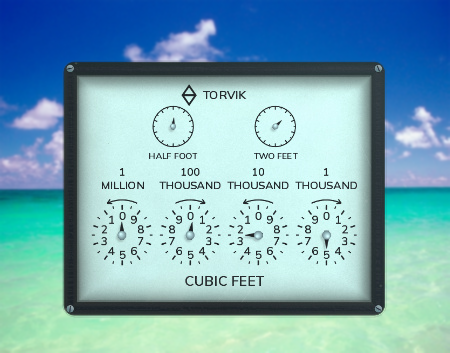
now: 2500
